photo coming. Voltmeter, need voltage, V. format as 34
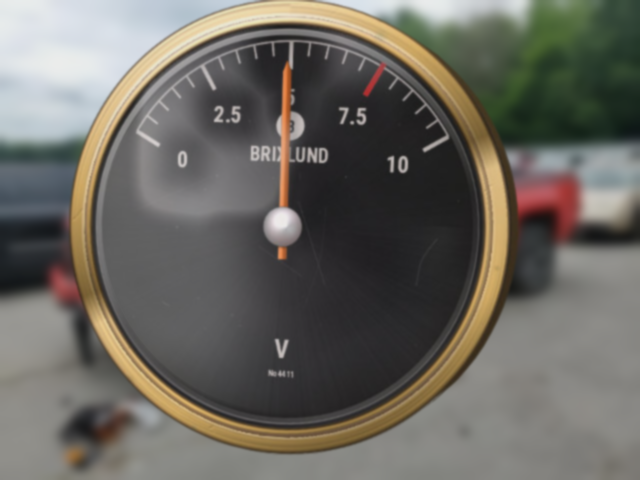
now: 5
